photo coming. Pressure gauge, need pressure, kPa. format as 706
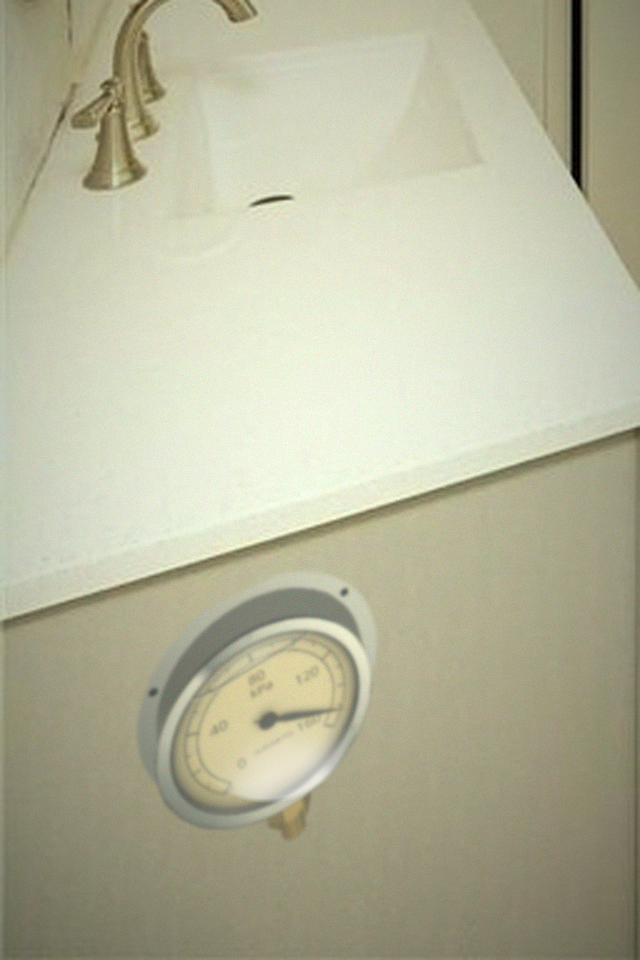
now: 150
